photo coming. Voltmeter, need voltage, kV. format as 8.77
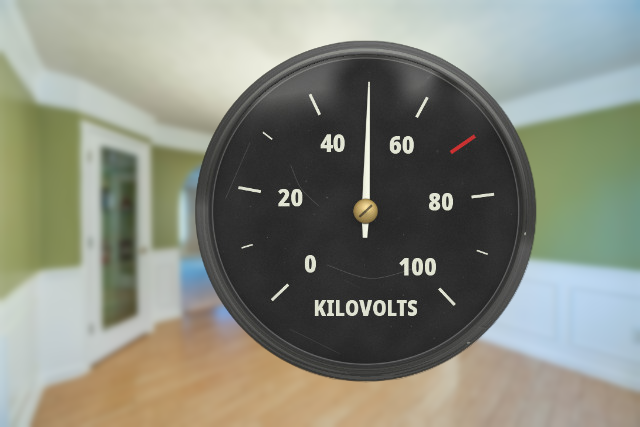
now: 50
